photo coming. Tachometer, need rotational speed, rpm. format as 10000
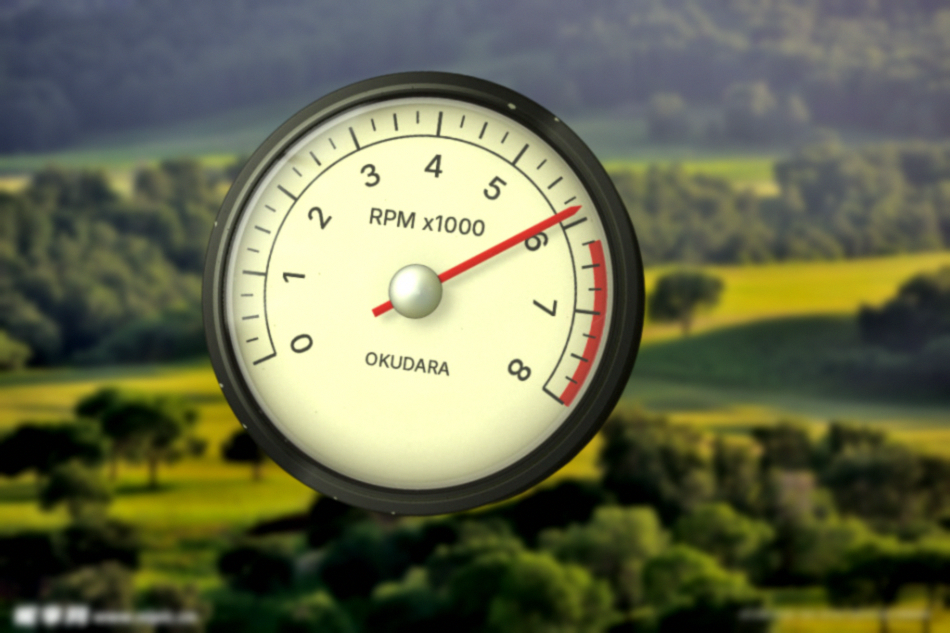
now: 5875
